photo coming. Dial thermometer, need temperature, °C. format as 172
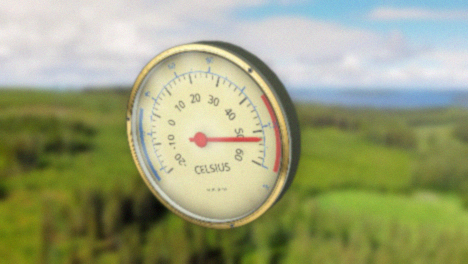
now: 52
